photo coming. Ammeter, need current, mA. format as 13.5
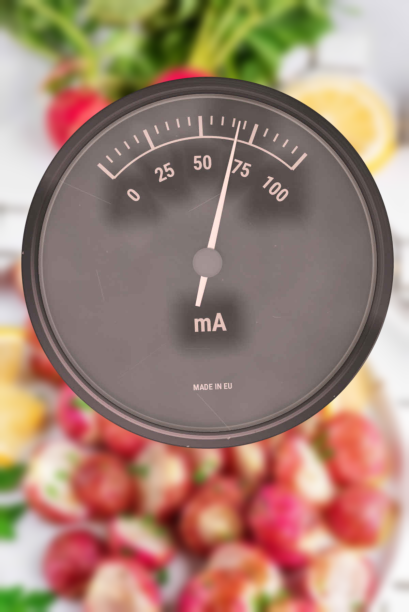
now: 67.5
